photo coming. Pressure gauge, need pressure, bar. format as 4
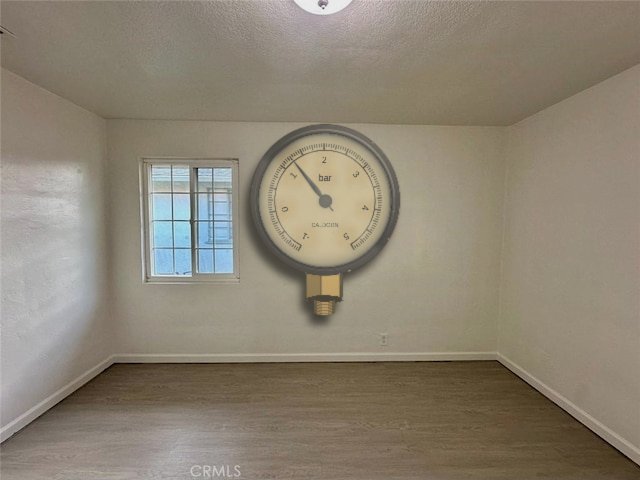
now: 1.25
